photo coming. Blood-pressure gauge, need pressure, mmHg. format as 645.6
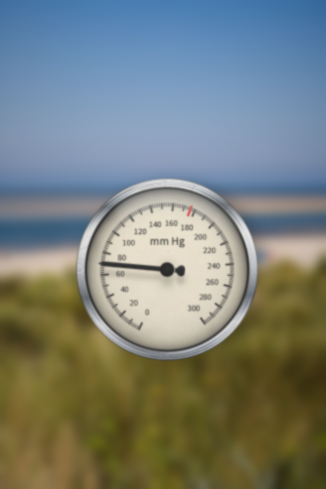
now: 70
